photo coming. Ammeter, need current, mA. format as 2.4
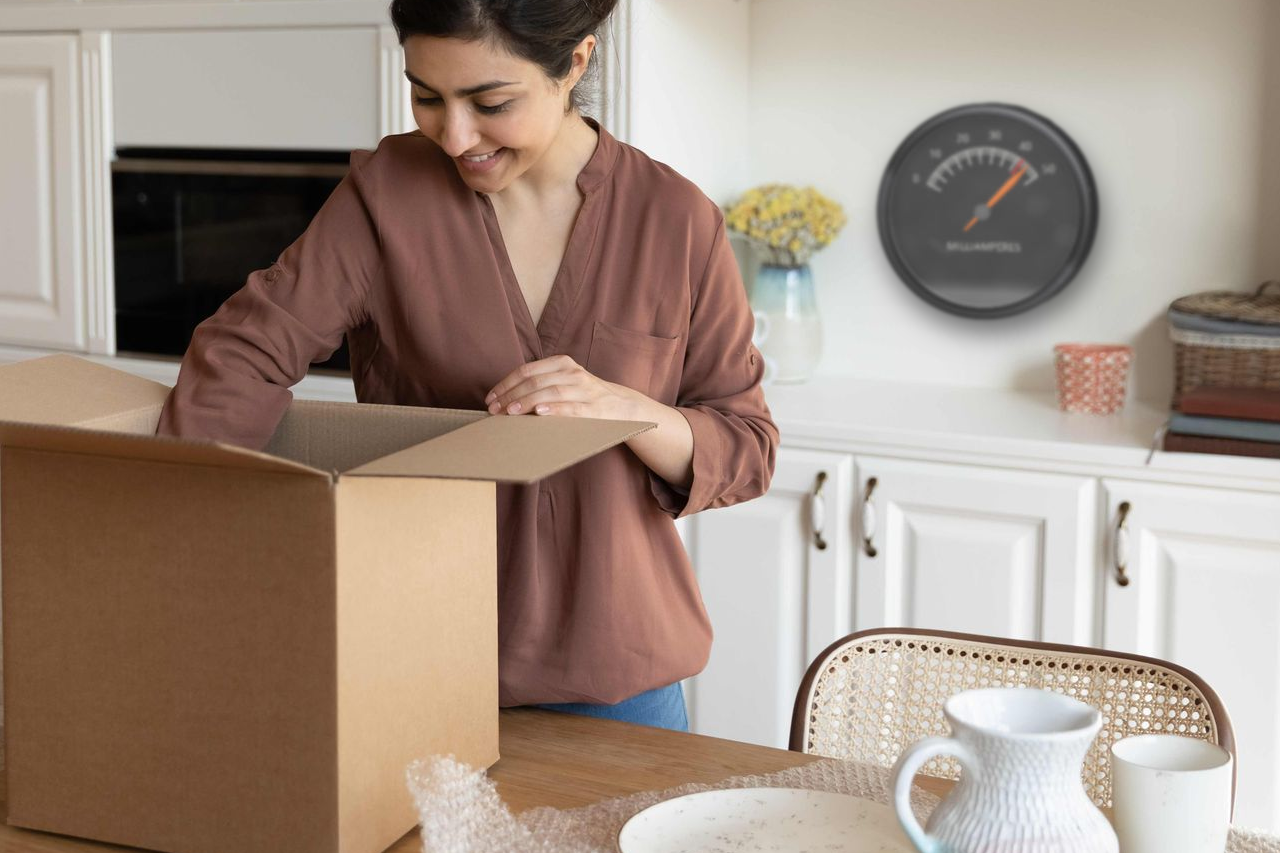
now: 45
